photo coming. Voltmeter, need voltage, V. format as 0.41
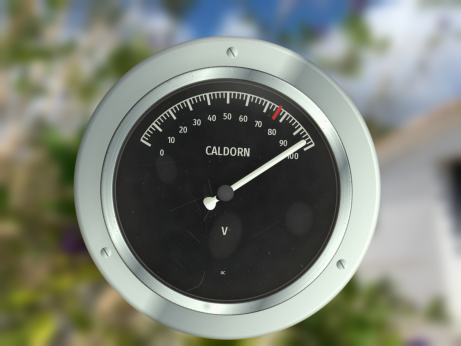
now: 96
